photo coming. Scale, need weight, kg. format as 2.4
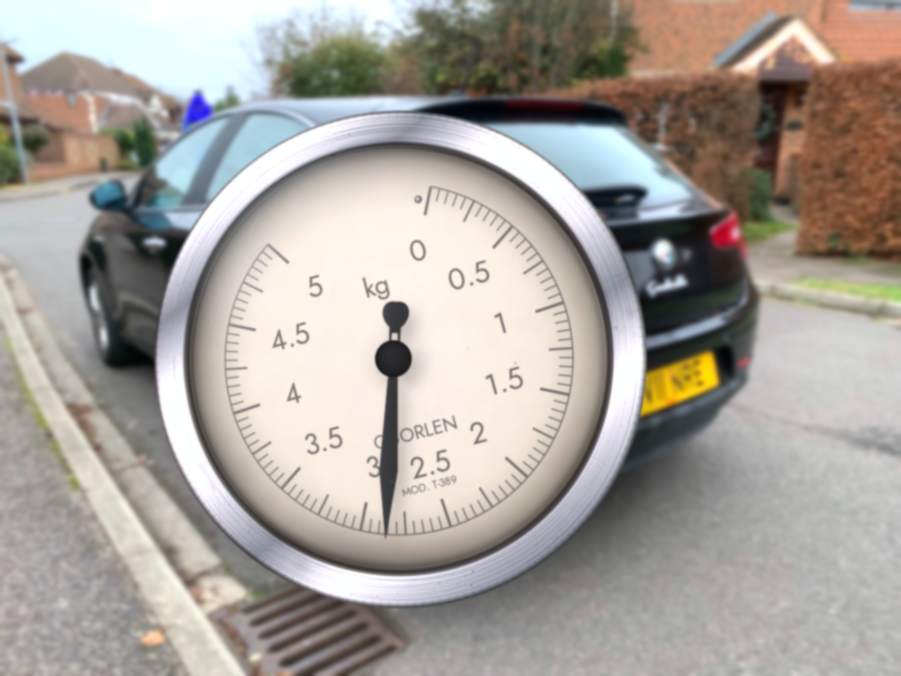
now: 2.85
